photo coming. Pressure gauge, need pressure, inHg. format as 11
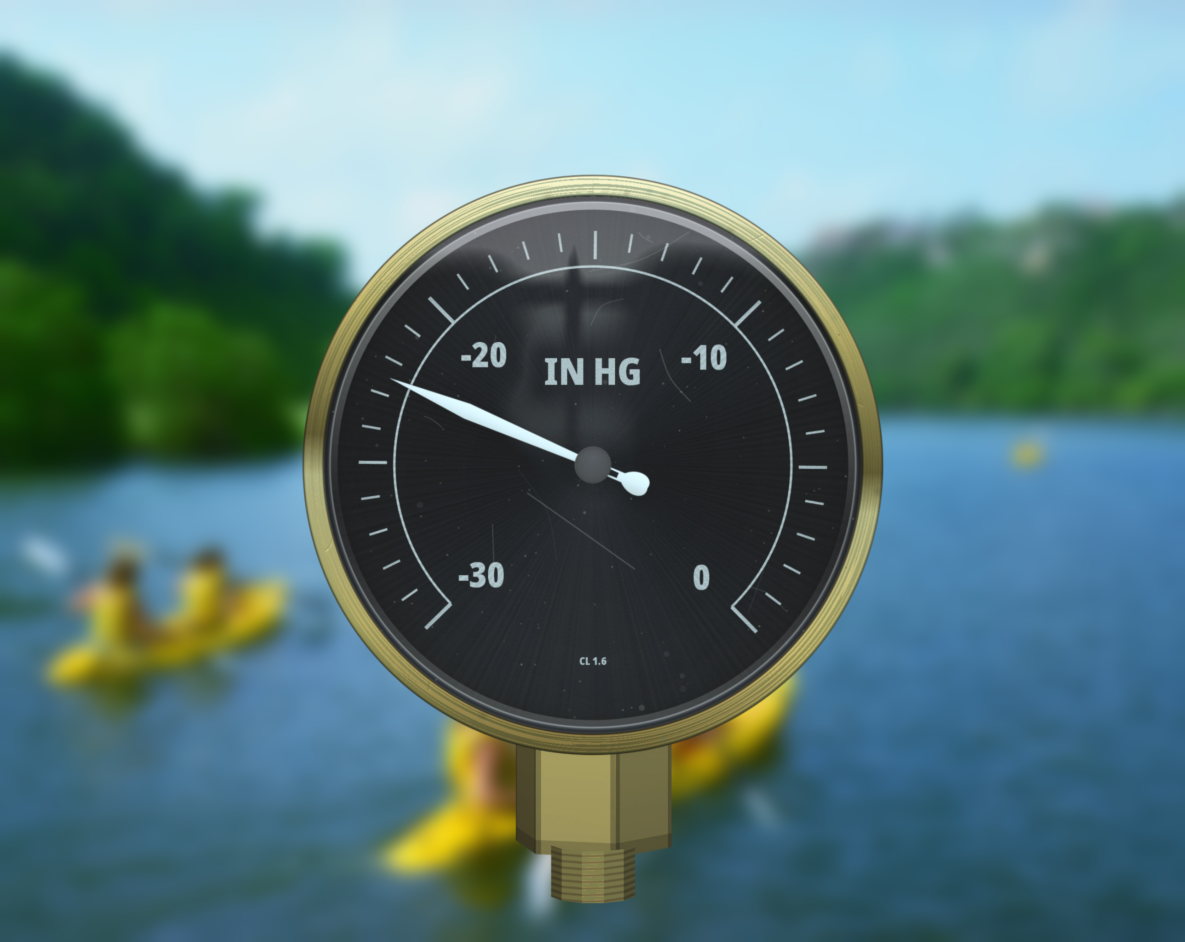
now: -22.5
